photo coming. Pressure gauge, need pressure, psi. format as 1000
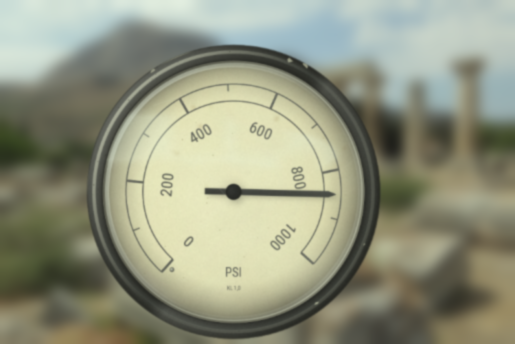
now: 850
